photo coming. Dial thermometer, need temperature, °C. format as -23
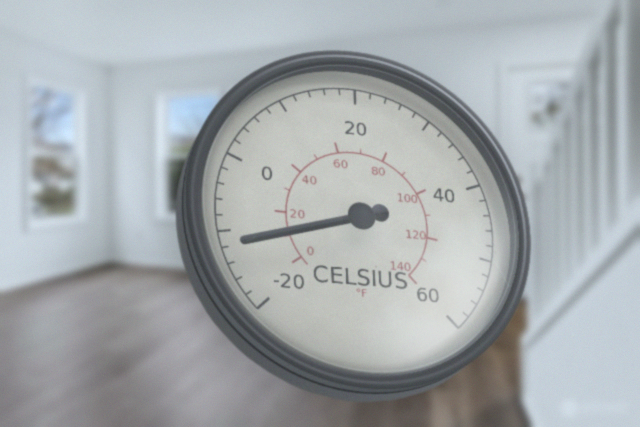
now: -12
